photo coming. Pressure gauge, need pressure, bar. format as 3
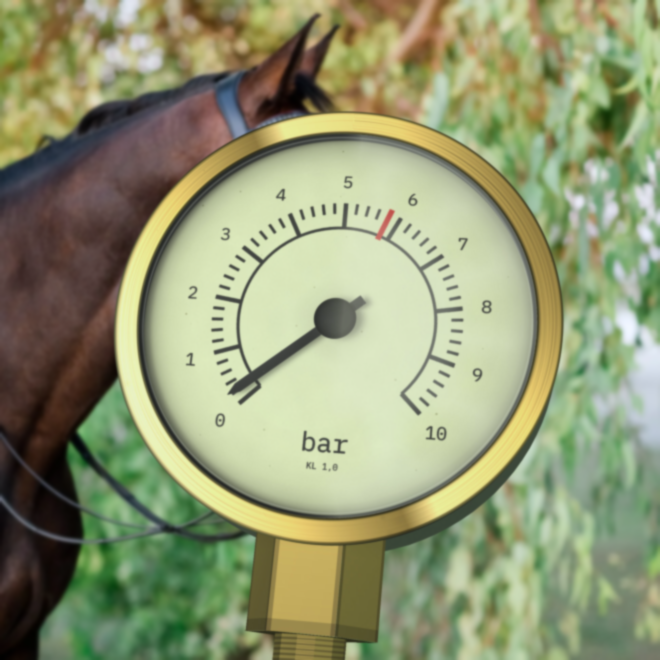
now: 0.2
